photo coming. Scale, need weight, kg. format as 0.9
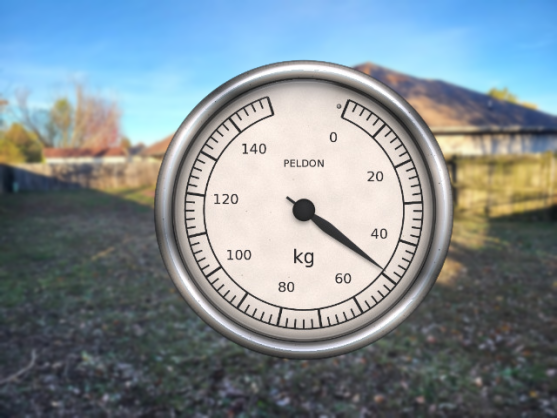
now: 49
